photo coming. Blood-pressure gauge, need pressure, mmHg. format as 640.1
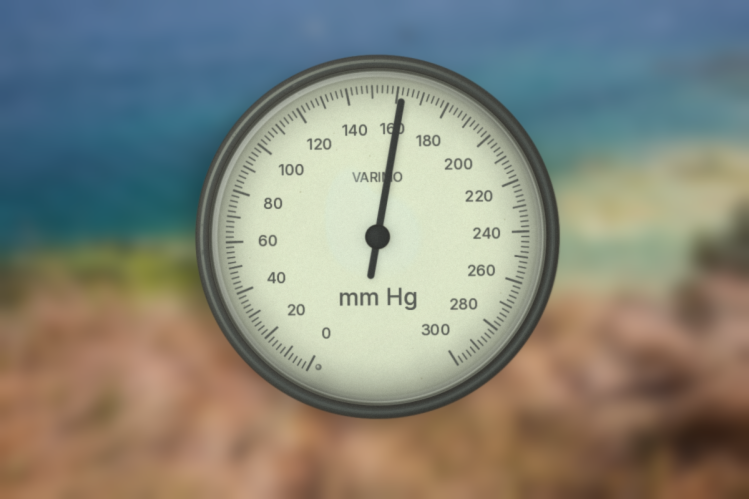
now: 162
